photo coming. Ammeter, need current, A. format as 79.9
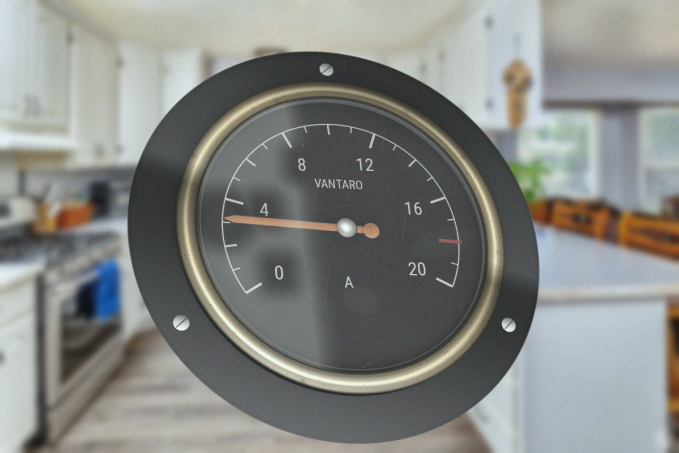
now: 3
